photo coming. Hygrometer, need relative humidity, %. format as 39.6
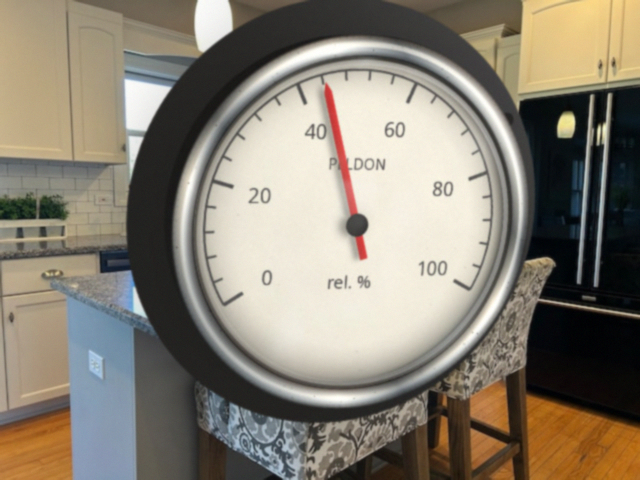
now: 44
